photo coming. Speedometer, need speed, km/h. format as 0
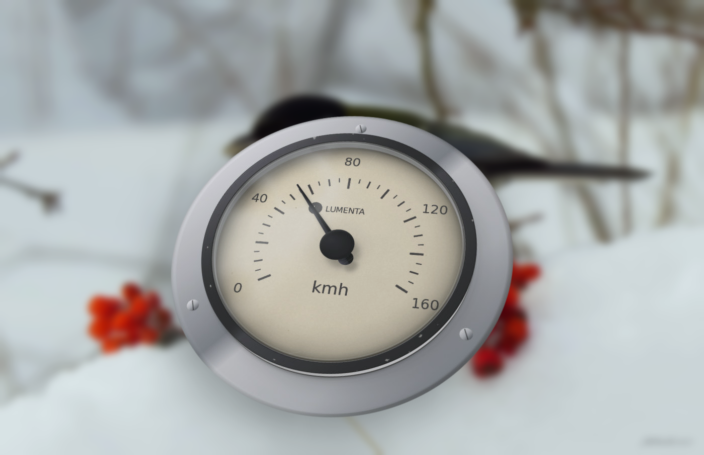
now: 55
